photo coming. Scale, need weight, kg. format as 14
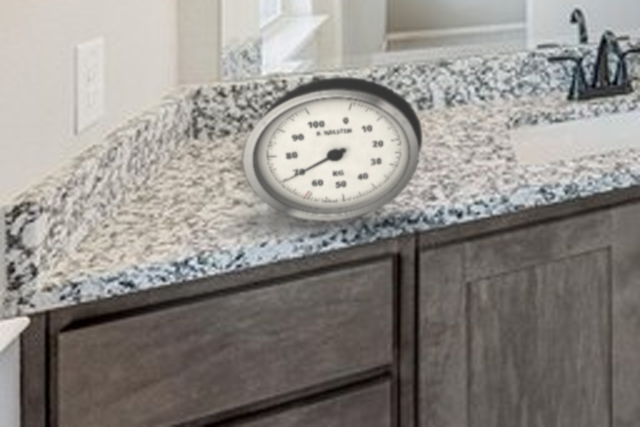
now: 70
